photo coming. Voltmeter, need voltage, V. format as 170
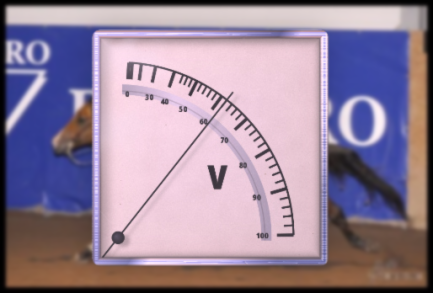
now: 62
